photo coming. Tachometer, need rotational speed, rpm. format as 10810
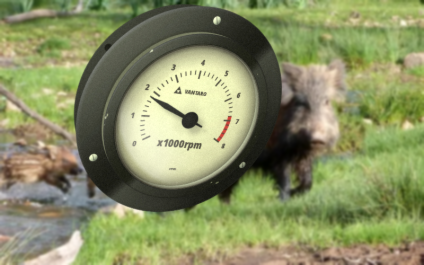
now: 1800
